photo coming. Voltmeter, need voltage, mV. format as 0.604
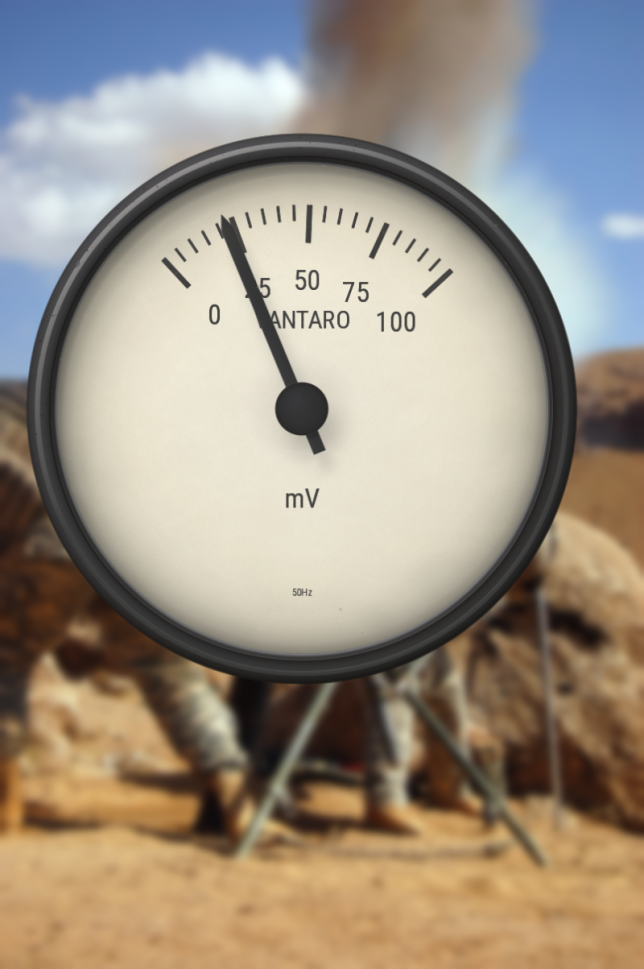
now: 22.5
